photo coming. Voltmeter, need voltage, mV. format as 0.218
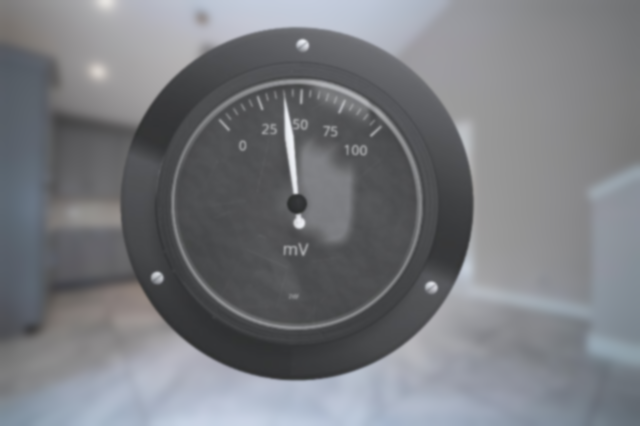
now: 40
